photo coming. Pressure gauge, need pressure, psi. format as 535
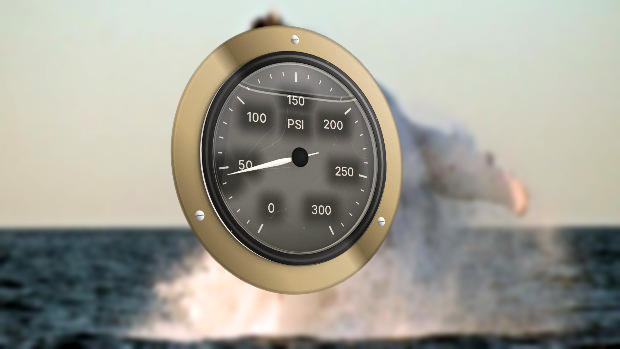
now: 45
